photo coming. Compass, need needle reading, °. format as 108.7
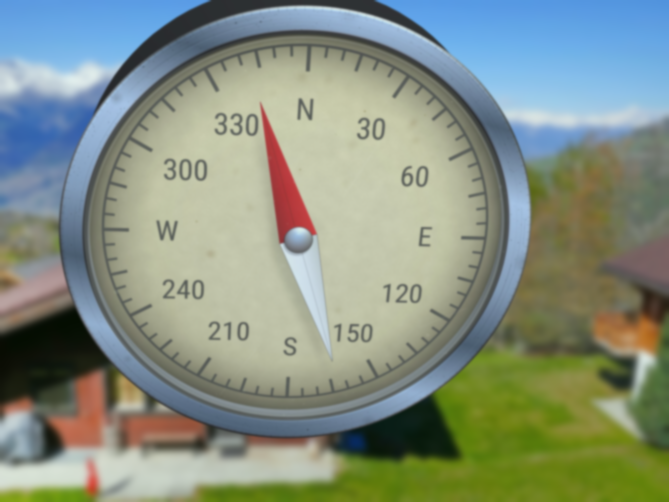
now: 342.5
